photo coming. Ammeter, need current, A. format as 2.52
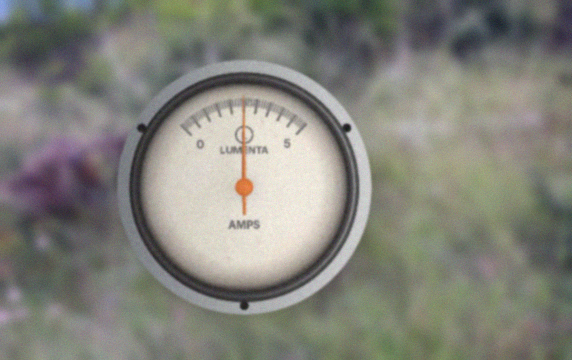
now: 2.5
